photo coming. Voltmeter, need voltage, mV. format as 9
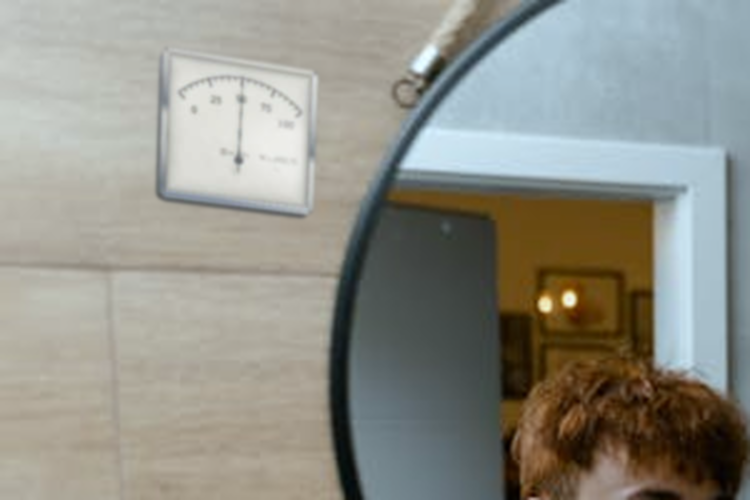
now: 50
